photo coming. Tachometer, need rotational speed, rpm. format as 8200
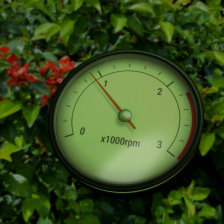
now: 900
